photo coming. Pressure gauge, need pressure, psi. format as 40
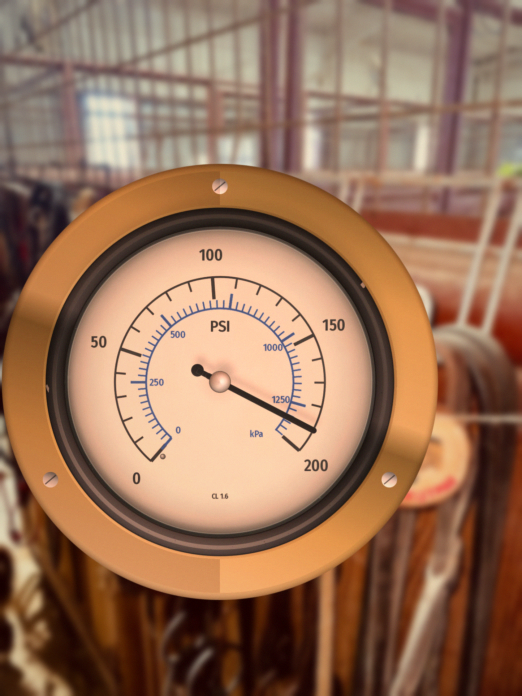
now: 190
